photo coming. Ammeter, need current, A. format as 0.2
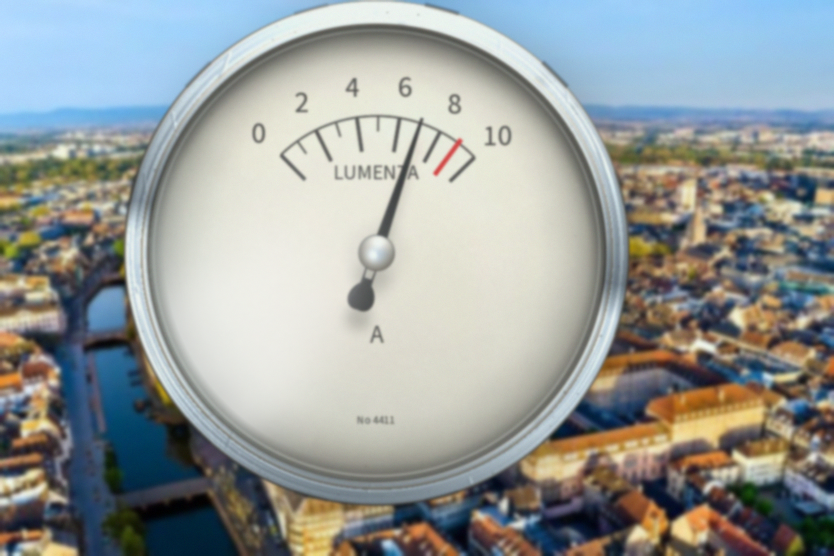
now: 7
